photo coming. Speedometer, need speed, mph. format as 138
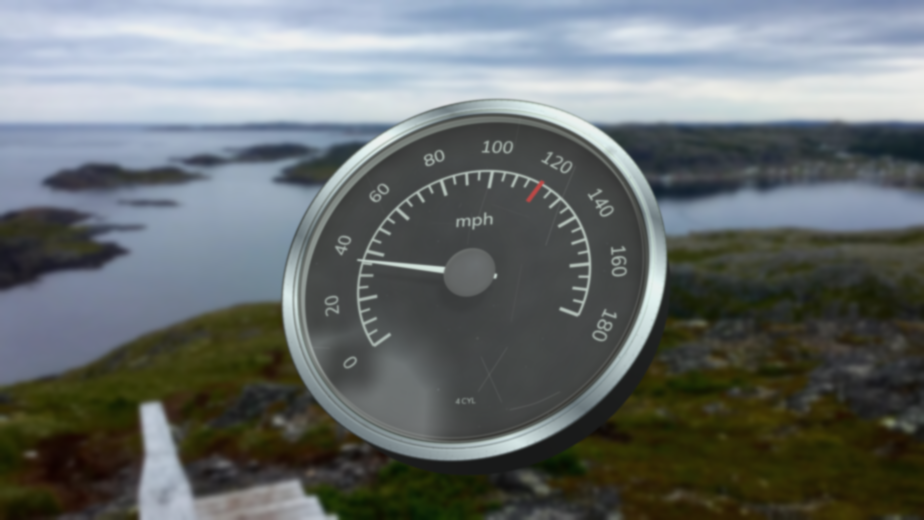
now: 35
